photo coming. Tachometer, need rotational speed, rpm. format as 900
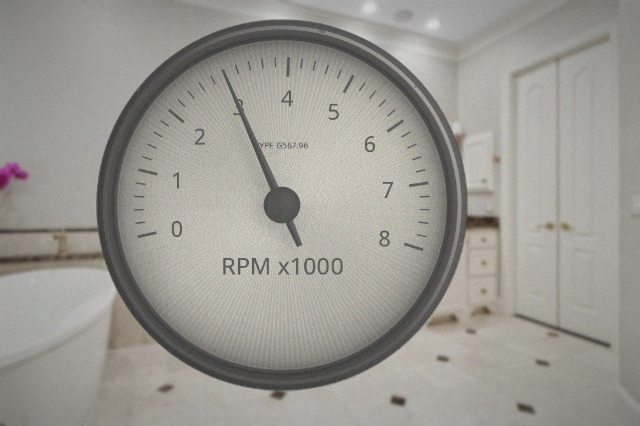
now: 3000
